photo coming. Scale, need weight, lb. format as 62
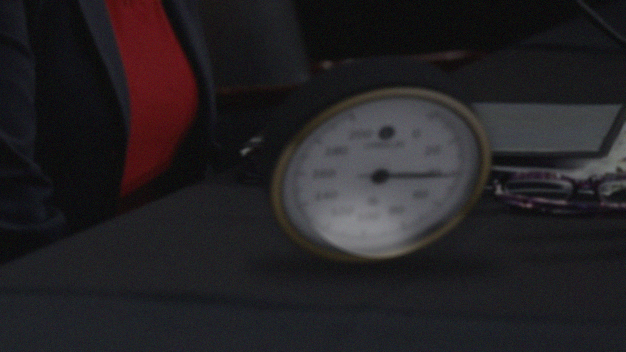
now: 40
